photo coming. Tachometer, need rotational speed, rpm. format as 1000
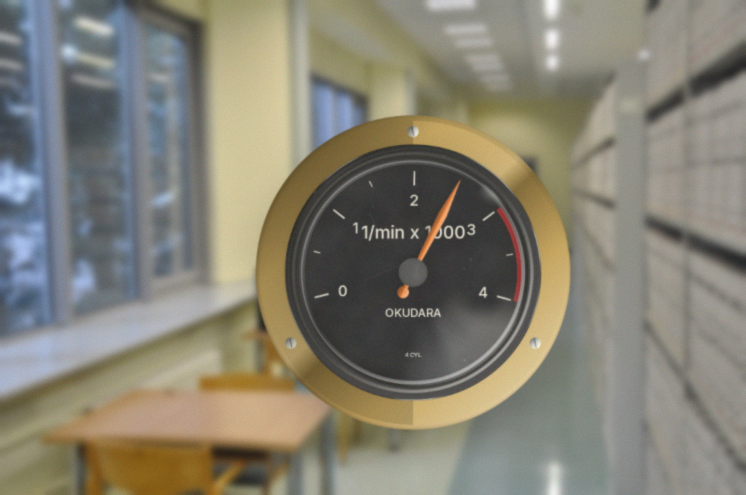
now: 2500
